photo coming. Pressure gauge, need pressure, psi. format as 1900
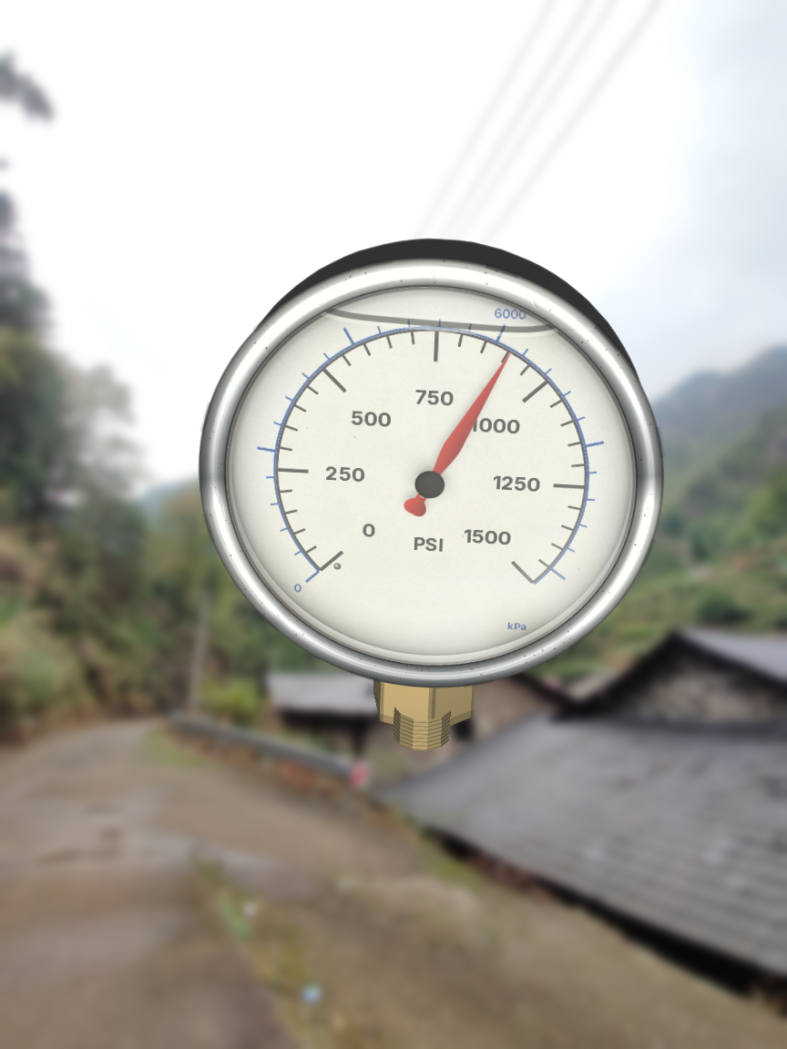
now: 900
